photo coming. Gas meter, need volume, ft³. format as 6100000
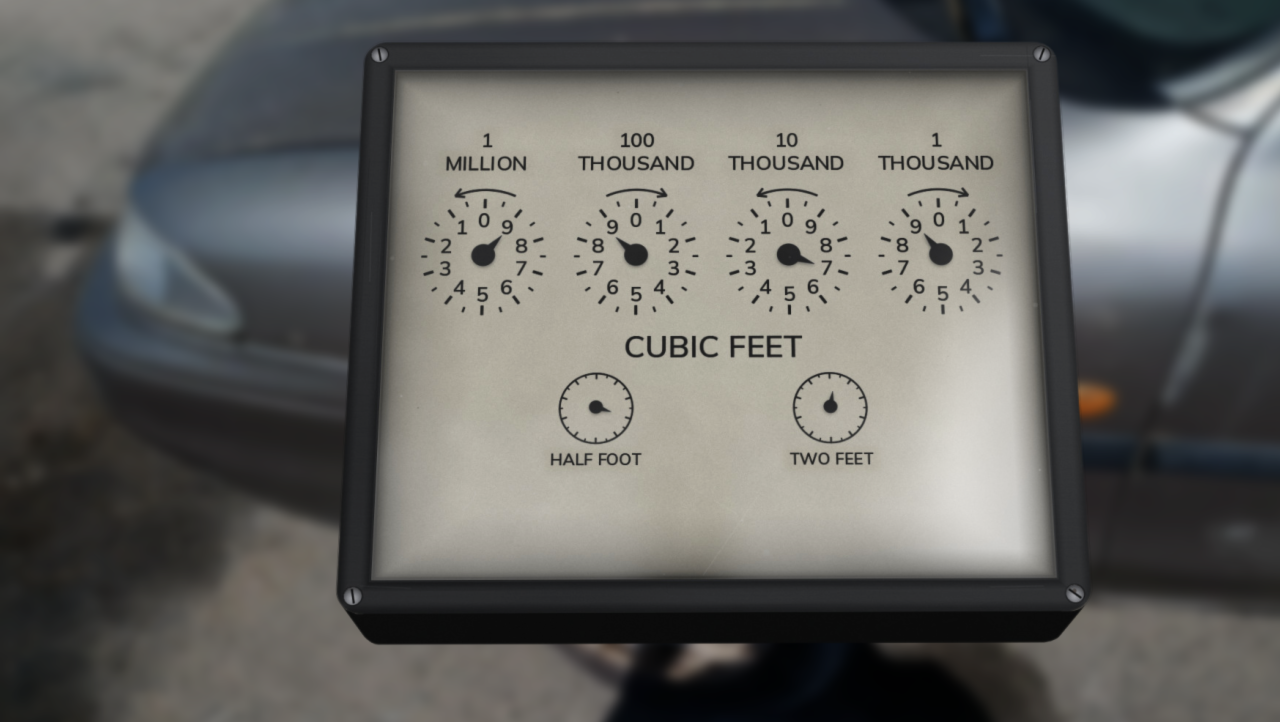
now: 886900
